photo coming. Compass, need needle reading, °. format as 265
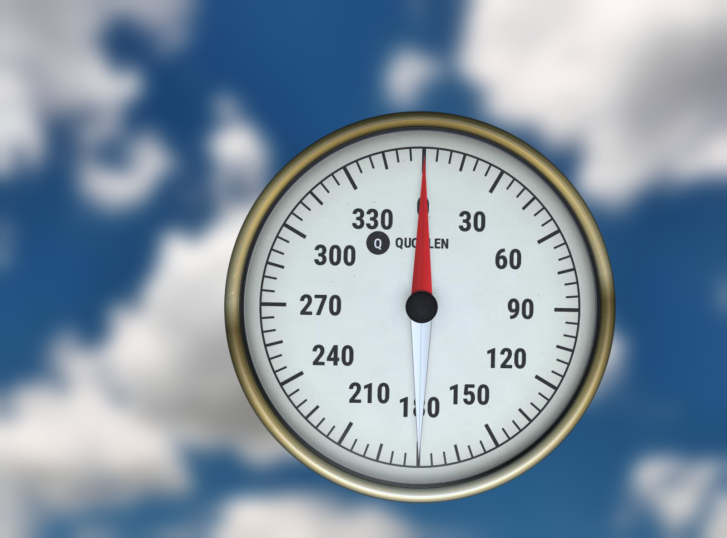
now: 0
